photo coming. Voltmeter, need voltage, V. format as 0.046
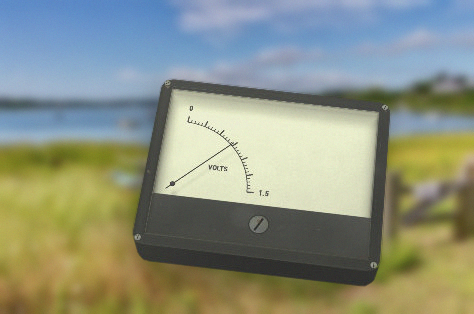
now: 0.75
